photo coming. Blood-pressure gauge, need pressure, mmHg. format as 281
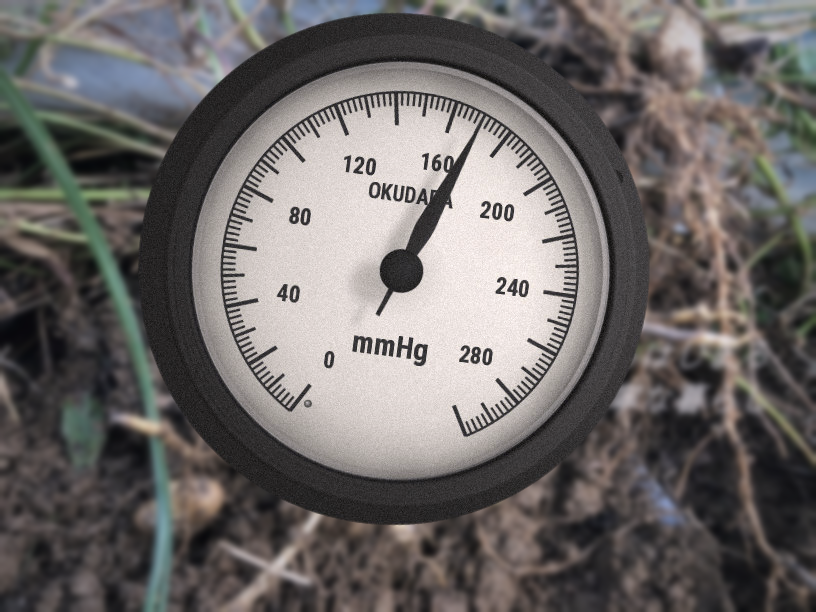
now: 170
